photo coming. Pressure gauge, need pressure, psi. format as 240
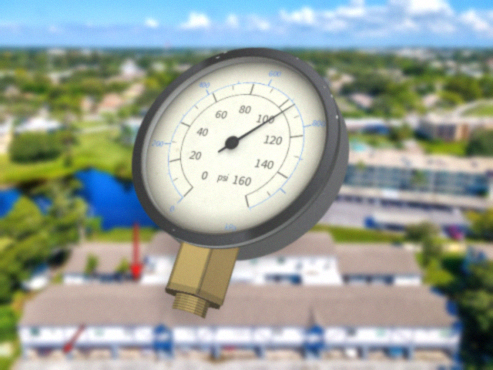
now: 105
